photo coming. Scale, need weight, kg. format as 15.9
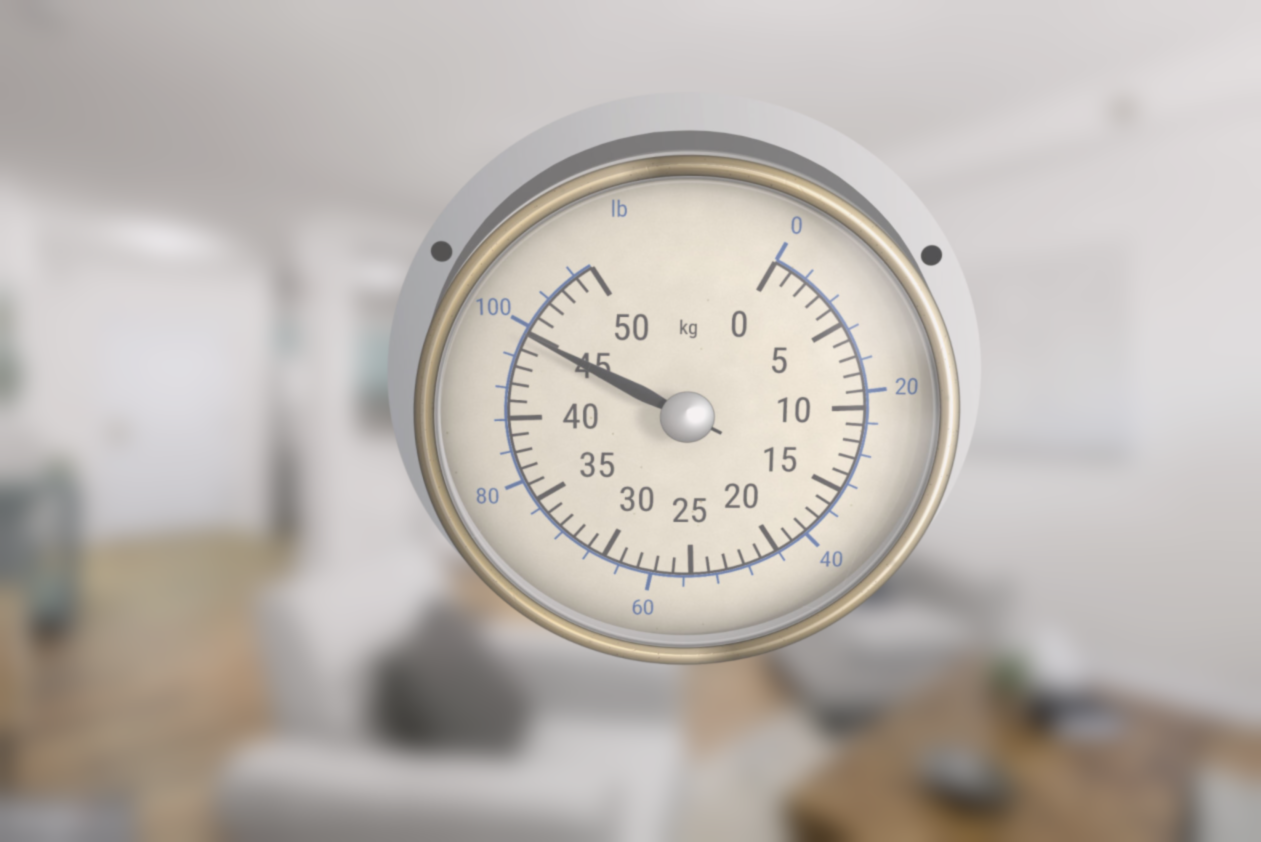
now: 45
